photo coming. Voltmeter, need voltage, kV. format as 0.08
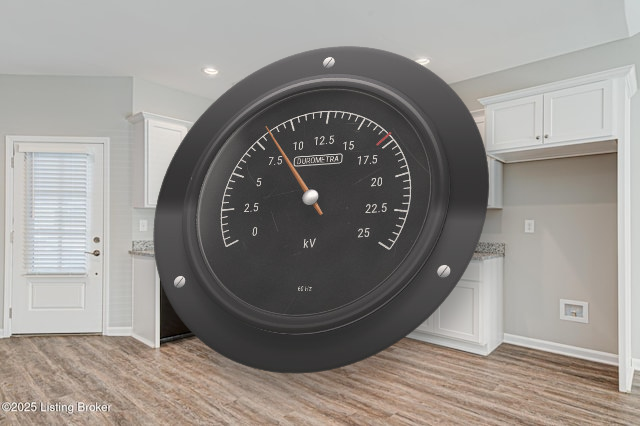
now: 8.5
